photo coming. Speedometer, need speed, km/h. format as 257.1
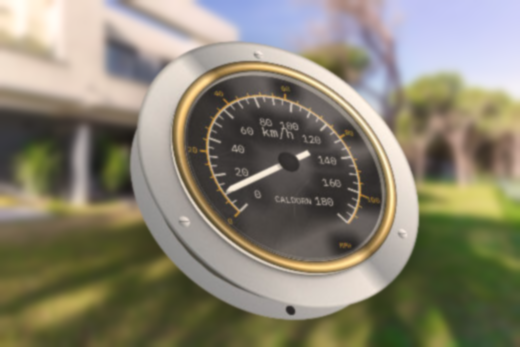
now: 10
